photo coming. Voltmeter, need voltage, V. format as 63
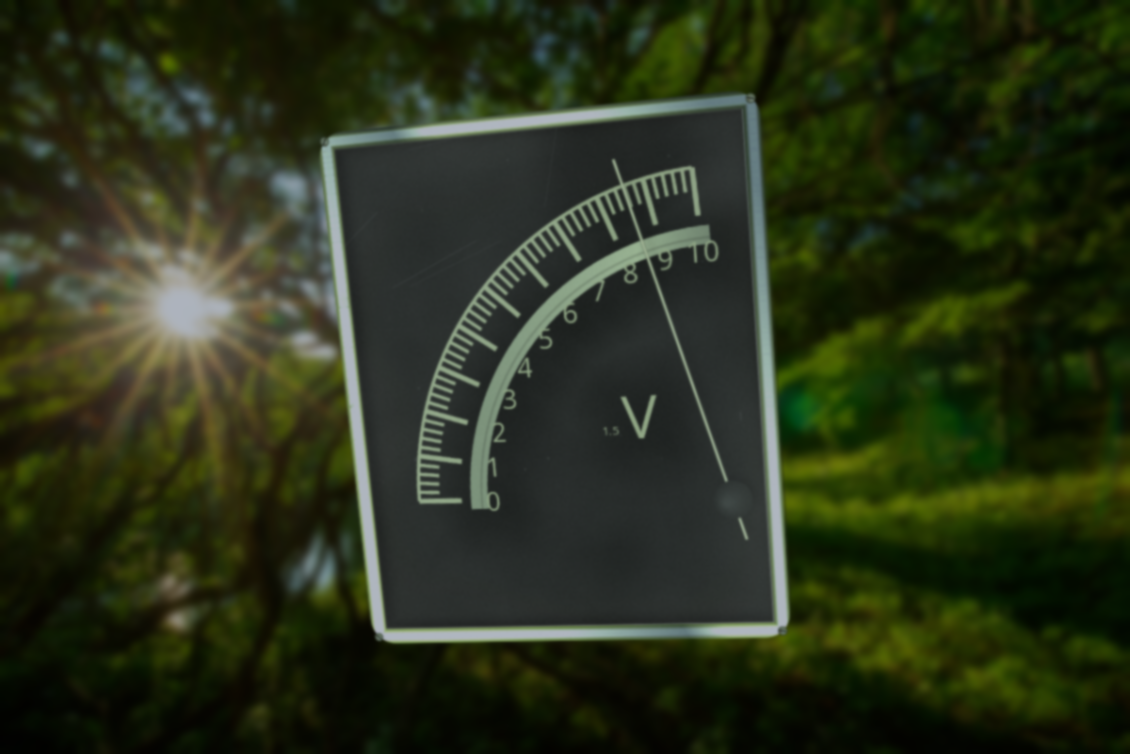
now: 8.6
